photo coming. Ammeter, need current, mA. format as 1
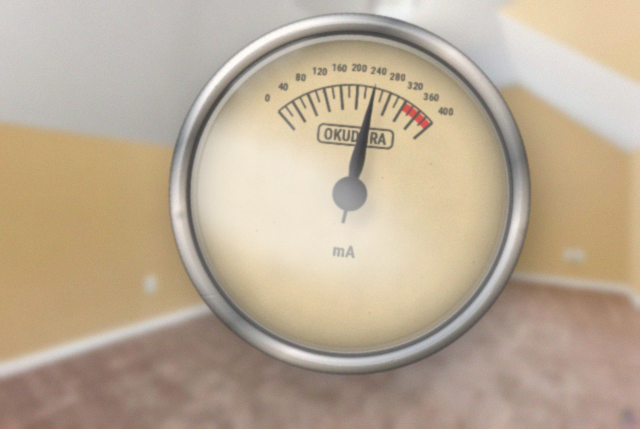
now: 240
